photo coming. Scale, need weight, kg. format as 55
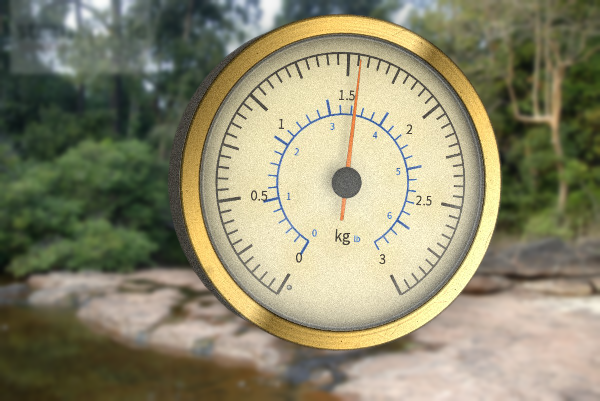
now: 1.55
